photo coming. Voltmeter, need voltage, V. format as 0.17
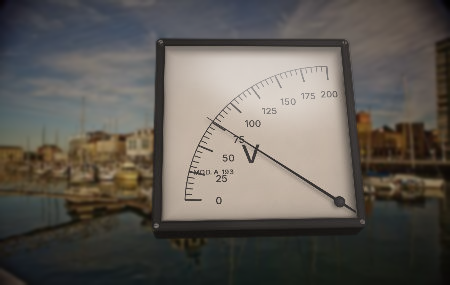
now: 75
